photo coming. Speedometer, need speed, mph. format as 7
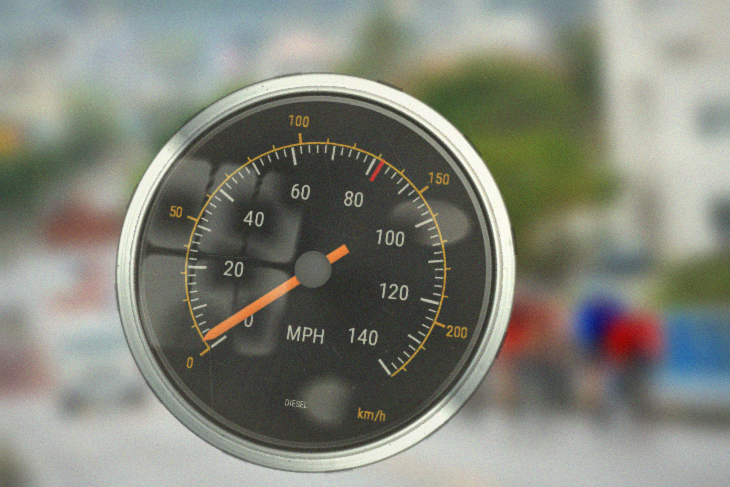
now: 2
